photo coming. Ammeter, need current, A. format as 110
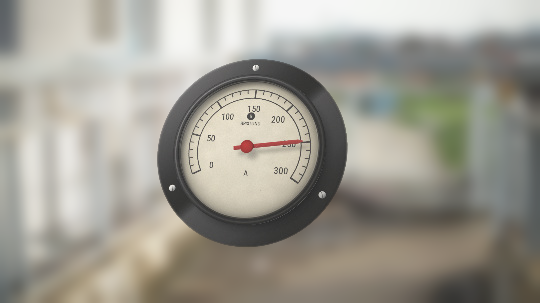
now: 250
